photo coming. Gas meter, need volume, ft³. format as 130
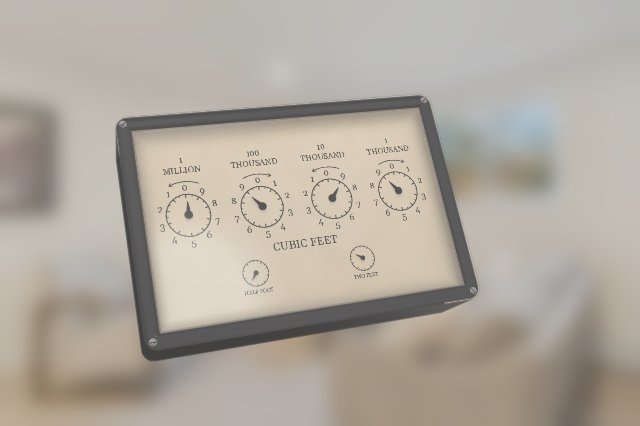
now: 988900
